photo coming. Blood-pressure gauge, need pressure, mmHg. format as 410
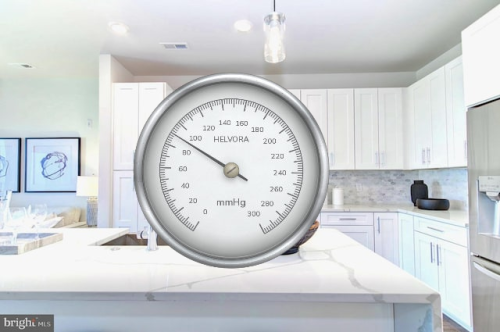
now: 90
